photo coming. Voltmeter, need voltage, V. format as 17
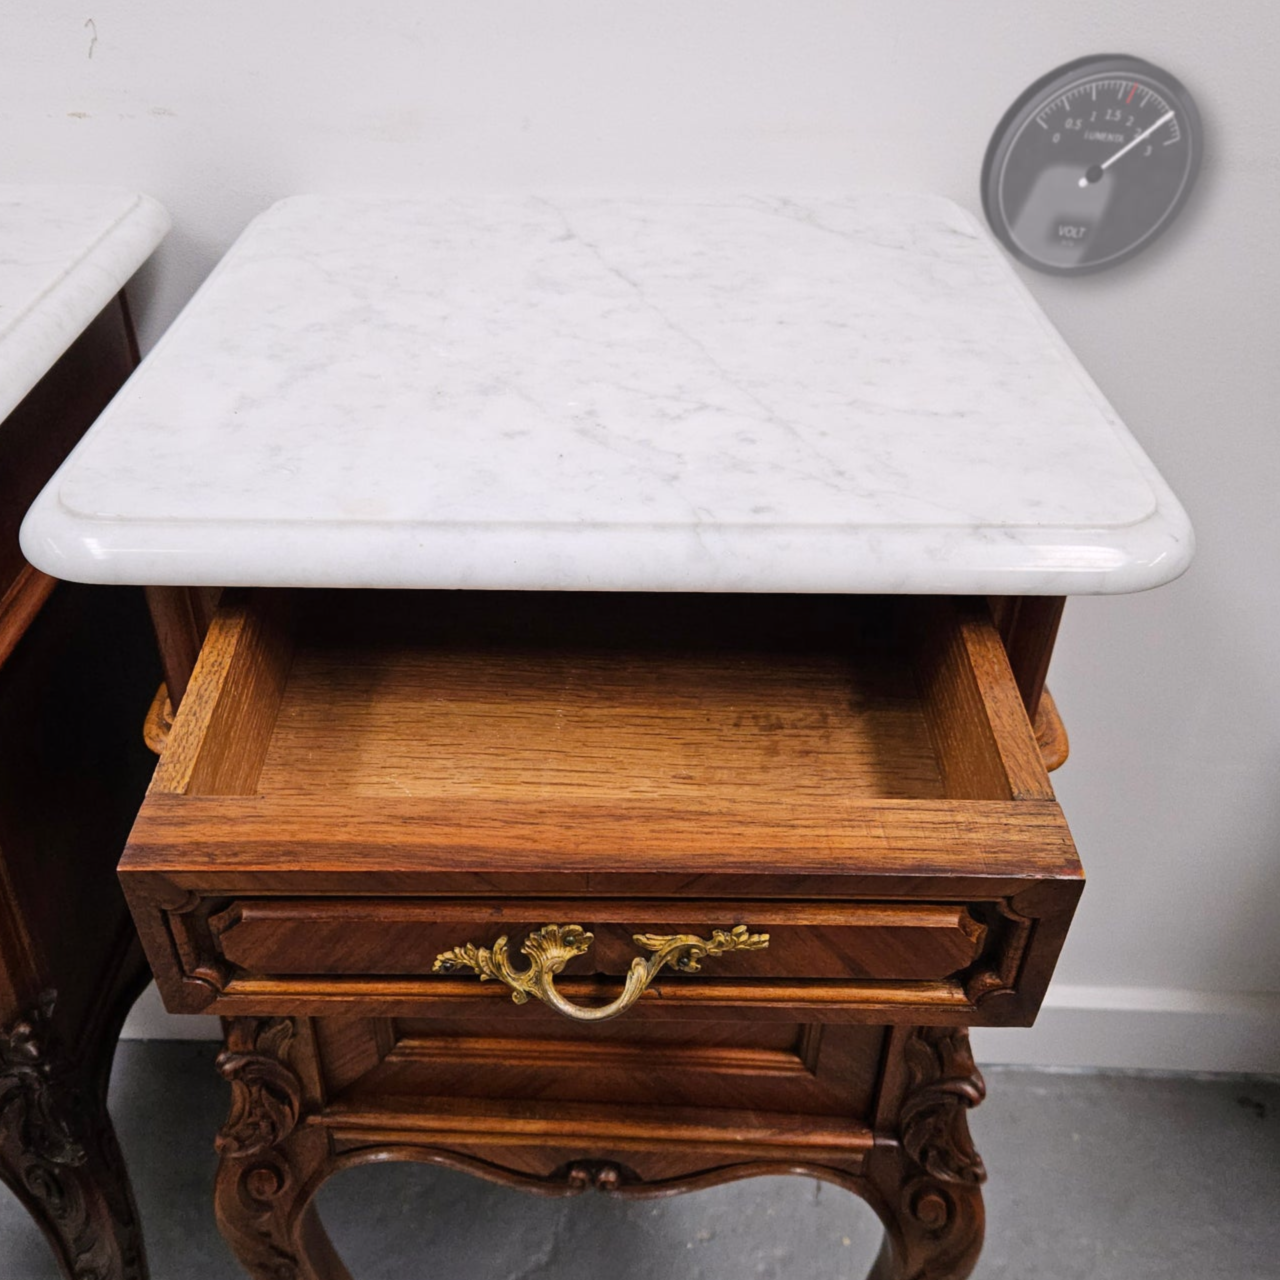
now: 2.5
